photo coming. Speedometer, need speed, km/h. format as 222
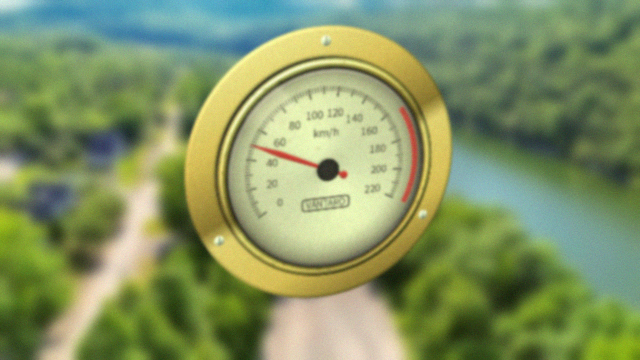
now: 50
